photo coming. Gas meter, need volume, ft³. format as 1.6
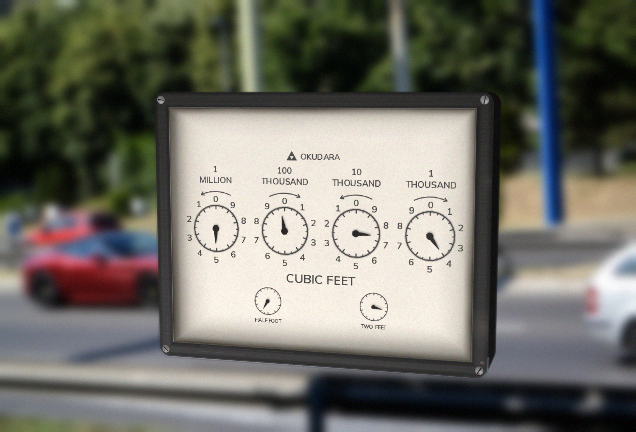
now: 497400
